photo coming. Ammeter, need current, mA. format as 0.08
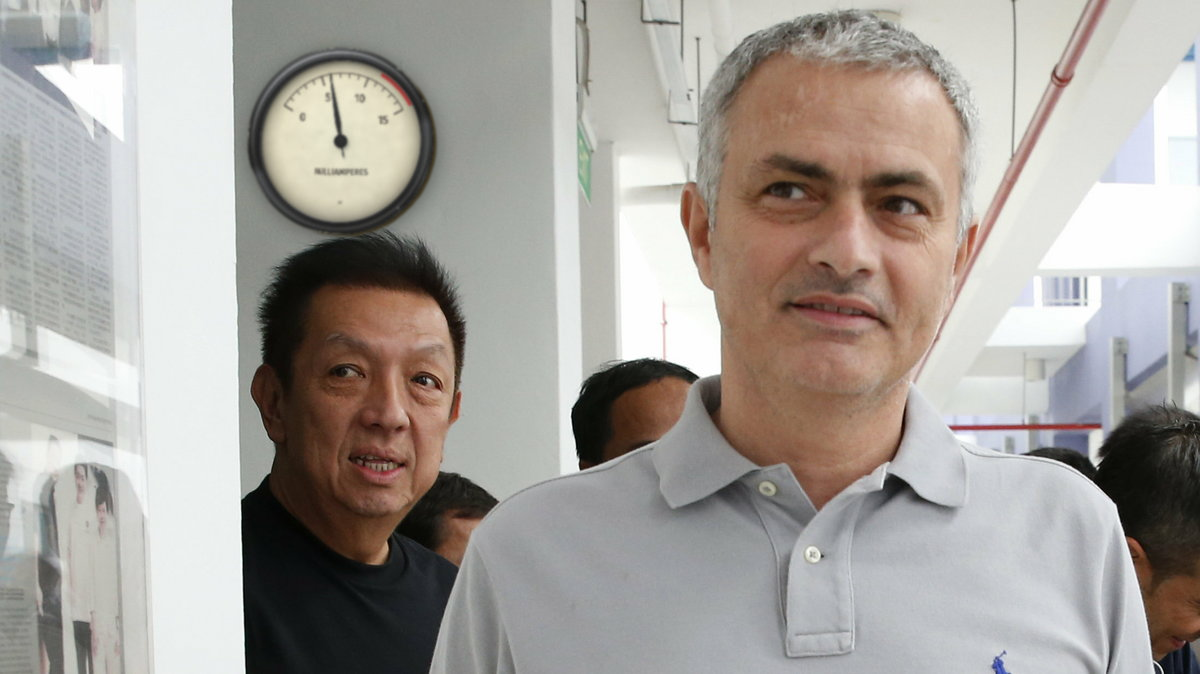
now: 6
